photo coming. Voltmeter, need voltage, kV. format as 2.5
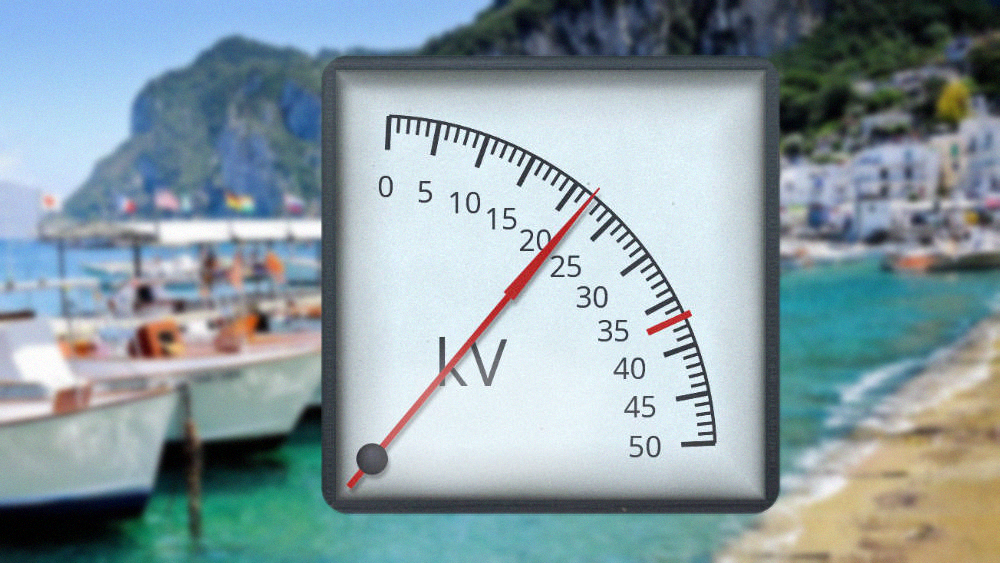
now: 22
